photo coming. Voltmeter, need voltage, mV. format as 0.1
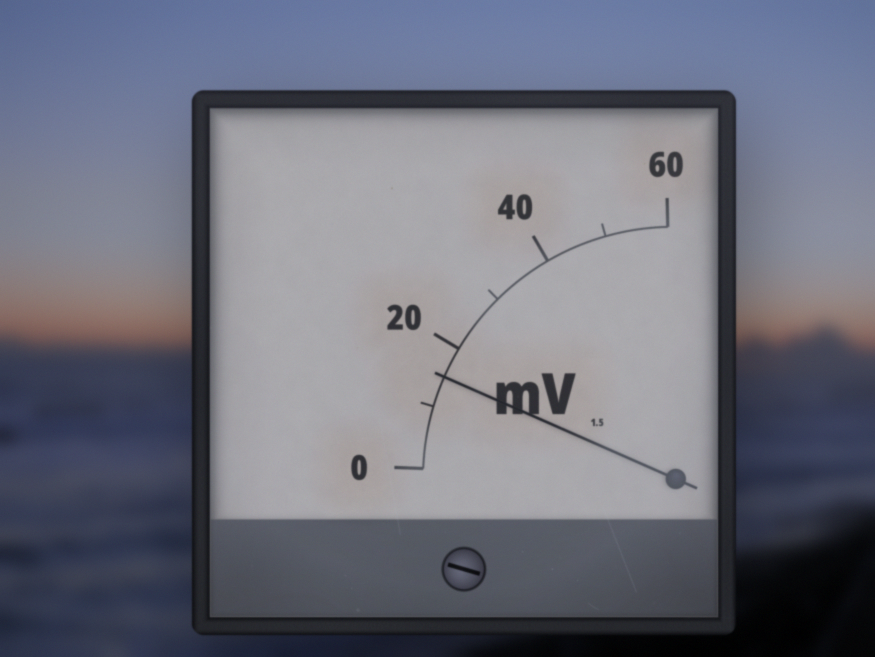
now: 15
